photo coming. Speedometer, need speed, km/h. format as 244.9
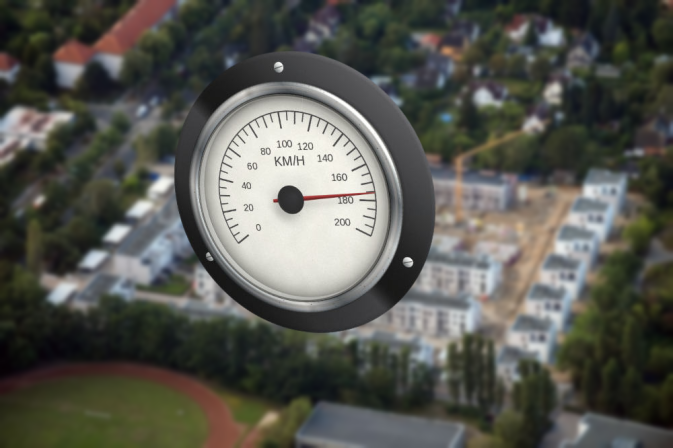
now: 175
